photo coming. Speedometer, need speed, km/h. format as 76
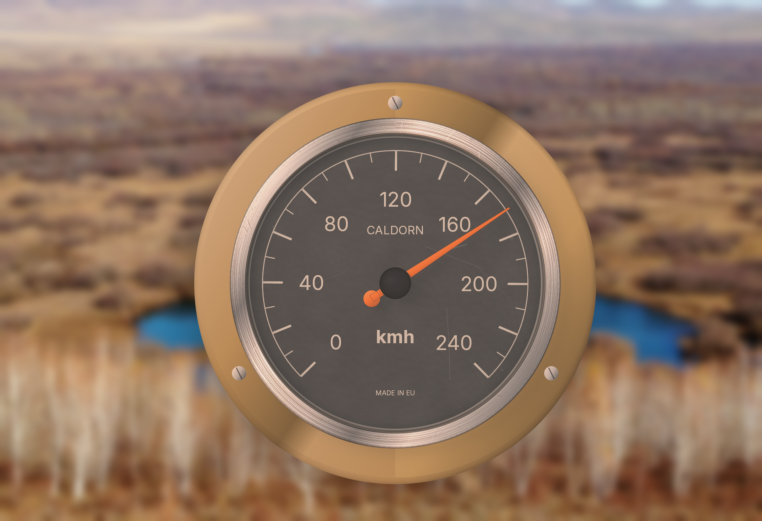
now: 170
